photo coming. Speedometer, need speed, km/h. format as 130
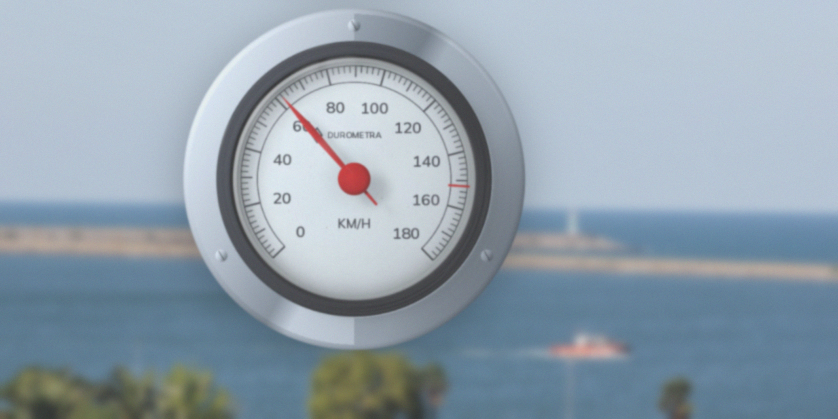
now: 62
